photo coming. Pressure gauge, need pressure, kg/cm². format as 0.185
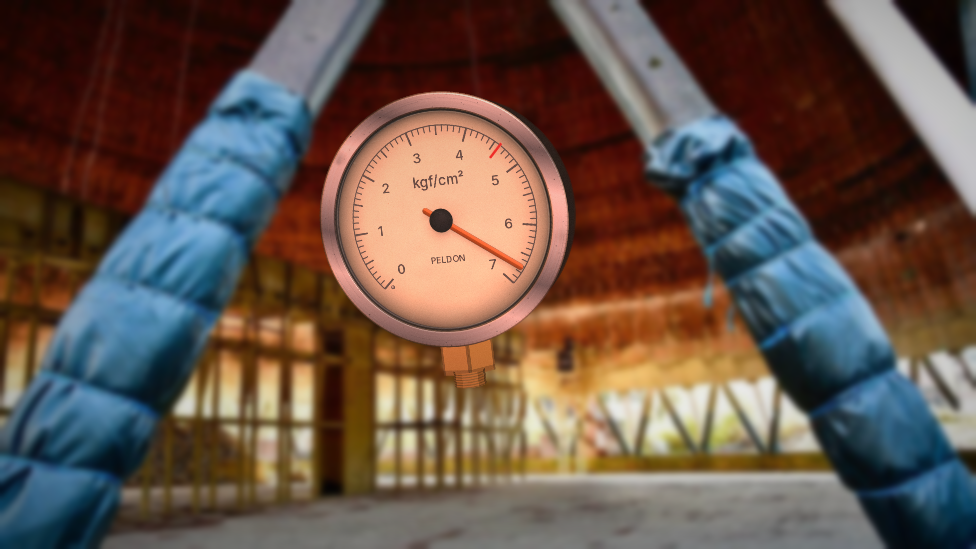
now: 6.7
